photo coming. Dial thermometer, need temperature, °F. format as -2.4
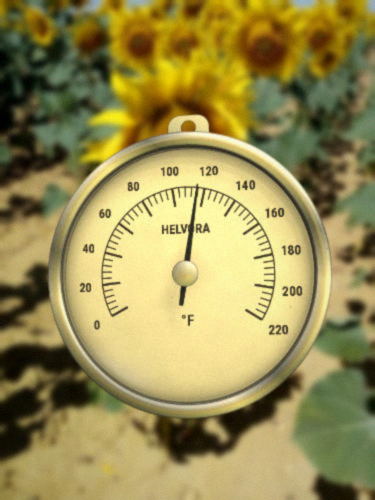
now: 116
